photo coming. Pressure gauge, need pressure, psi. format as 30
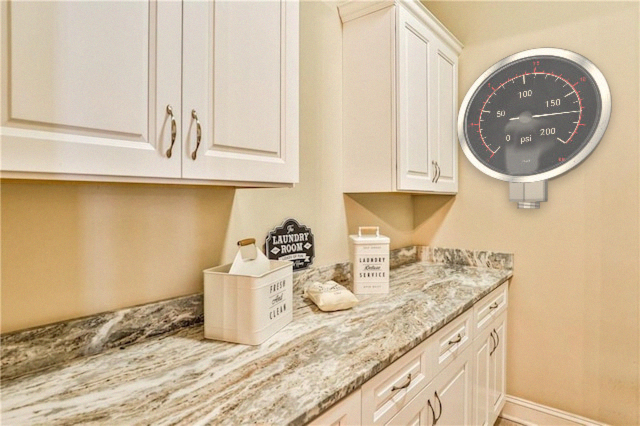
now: 170
